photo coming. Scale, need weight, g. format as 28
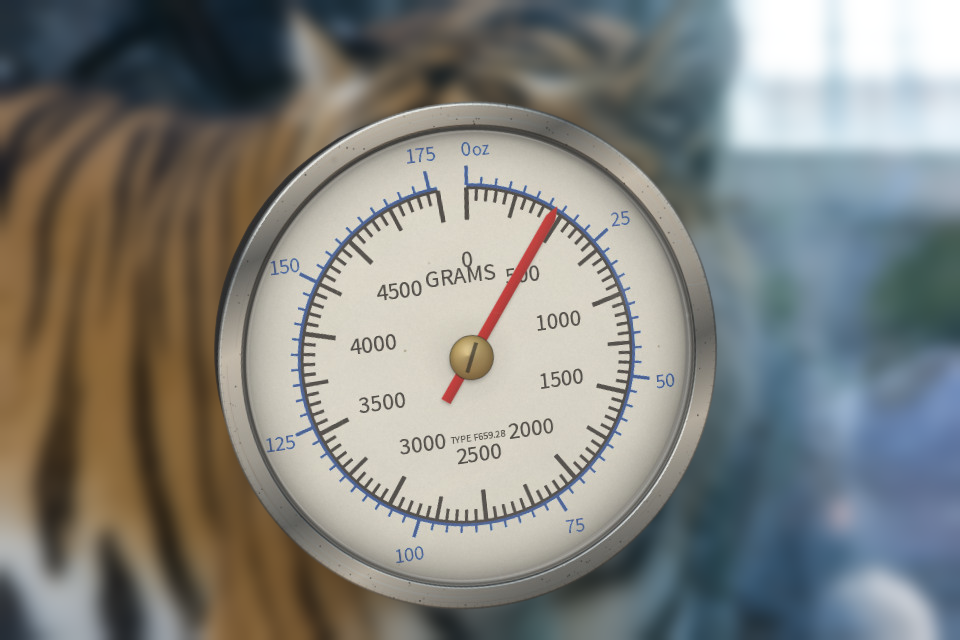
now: 450
